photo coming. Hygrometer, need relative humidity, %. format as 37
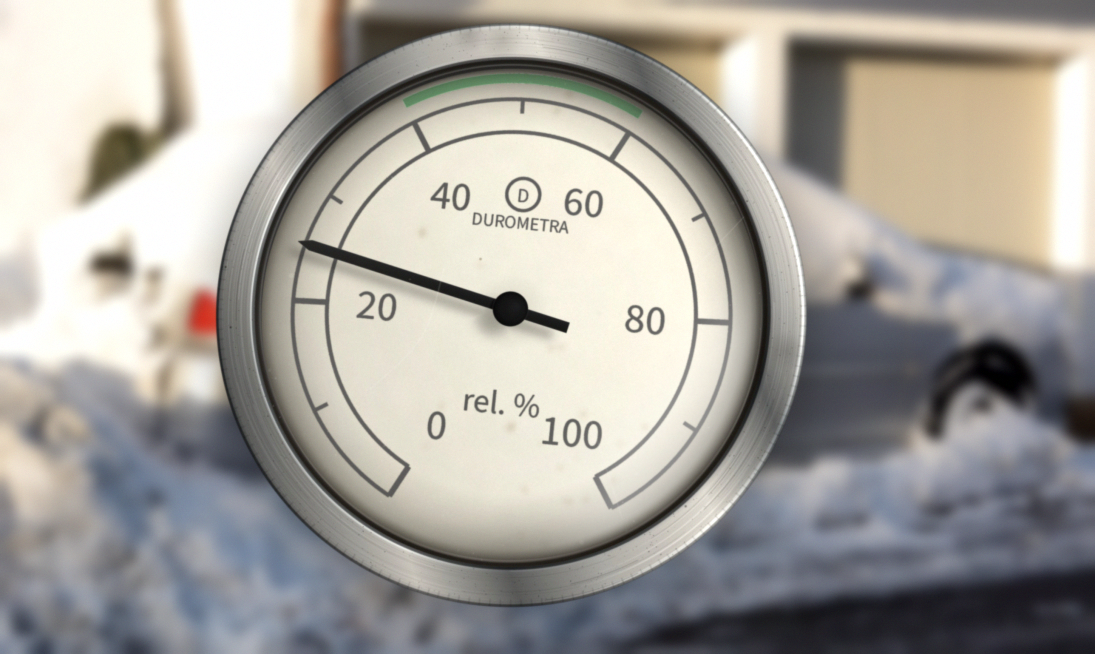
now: 25
